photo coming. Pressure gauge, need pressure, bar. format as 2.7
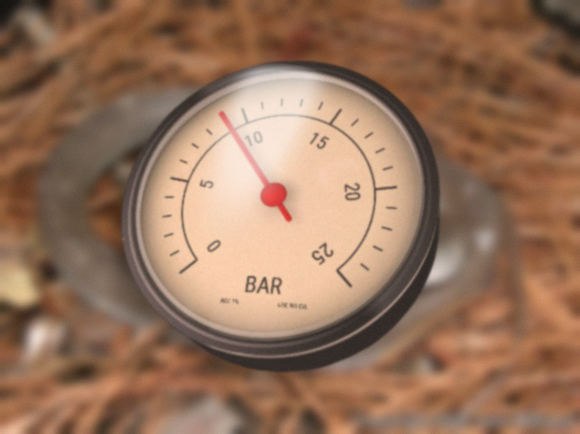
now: 9
